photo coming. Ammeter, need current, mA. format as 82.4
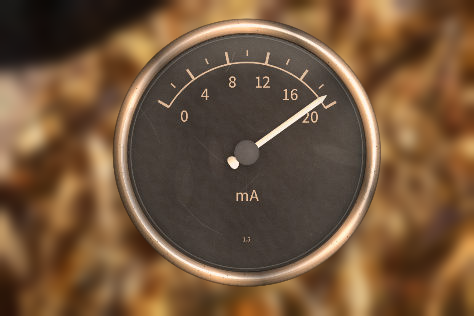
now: 19
